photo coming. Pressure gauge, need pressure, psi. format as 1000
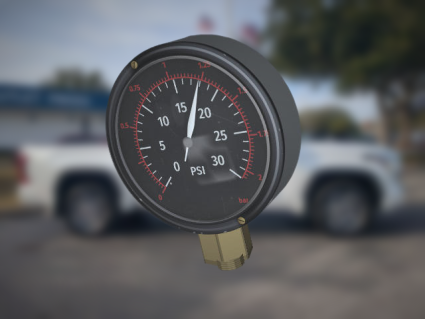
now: 18
